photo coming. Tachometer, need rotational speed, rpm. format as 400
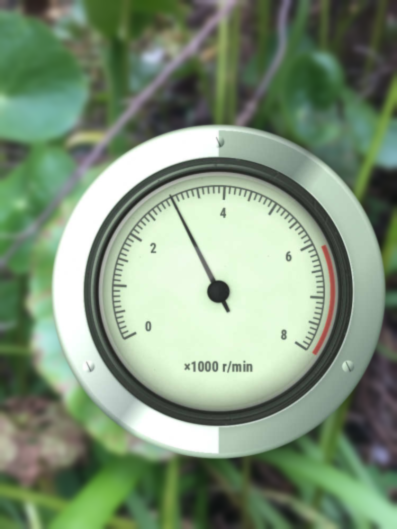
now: 3000
